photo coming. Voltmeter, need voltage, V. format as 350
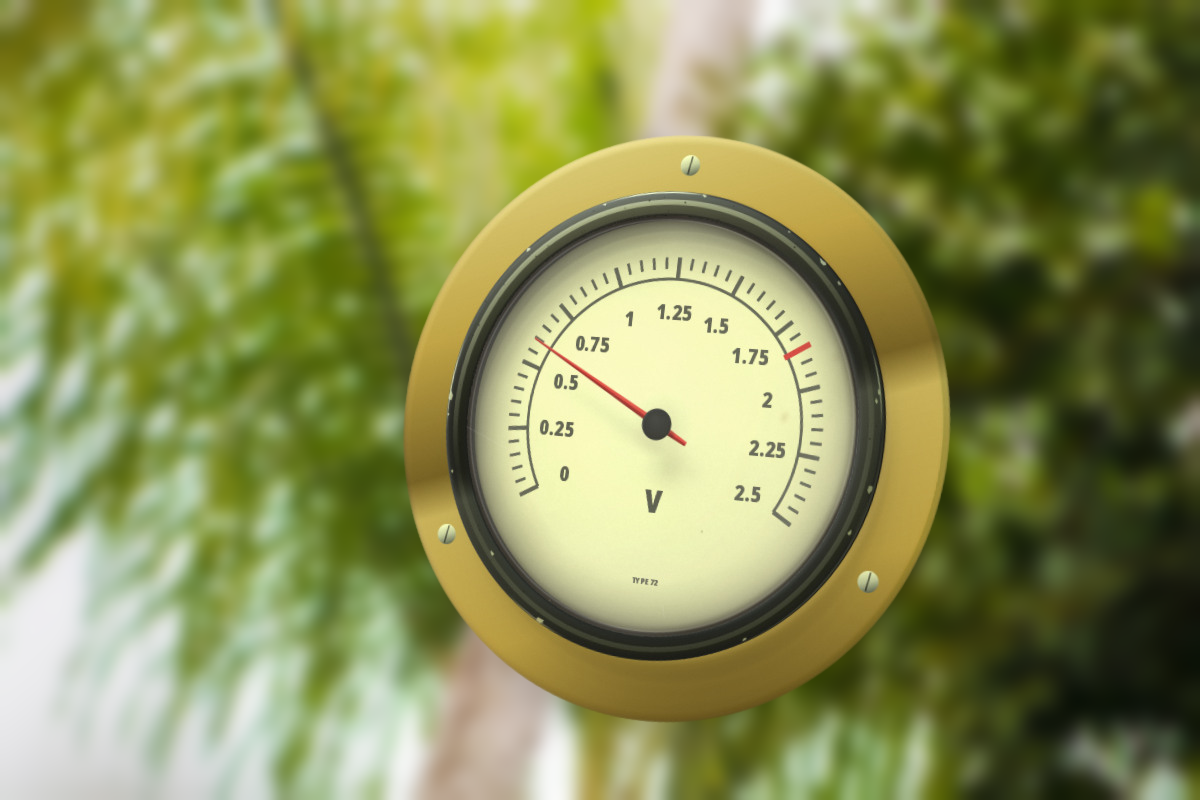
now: 0.6
